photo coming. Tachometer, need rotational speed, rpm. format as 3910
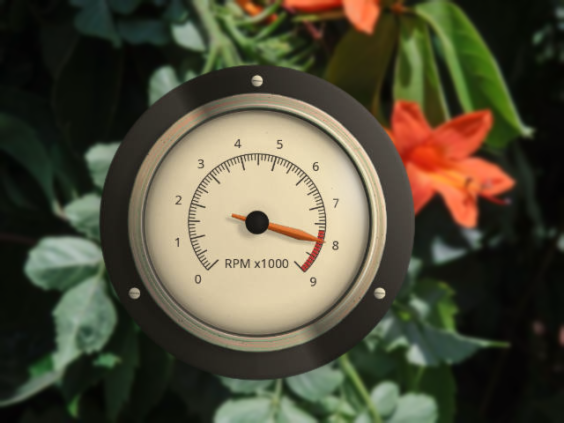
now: 8000
